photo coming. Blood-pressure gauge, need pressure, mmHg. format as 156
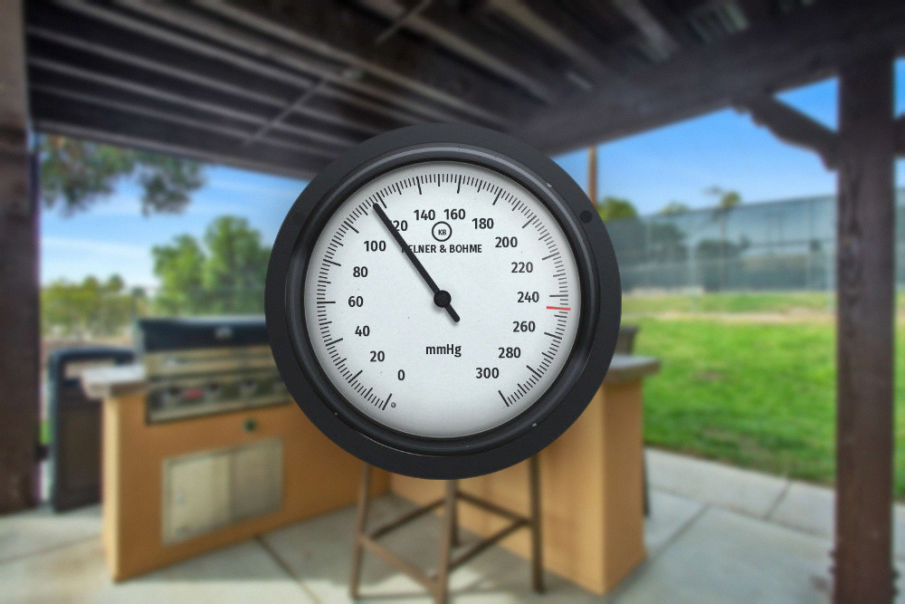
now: 116
